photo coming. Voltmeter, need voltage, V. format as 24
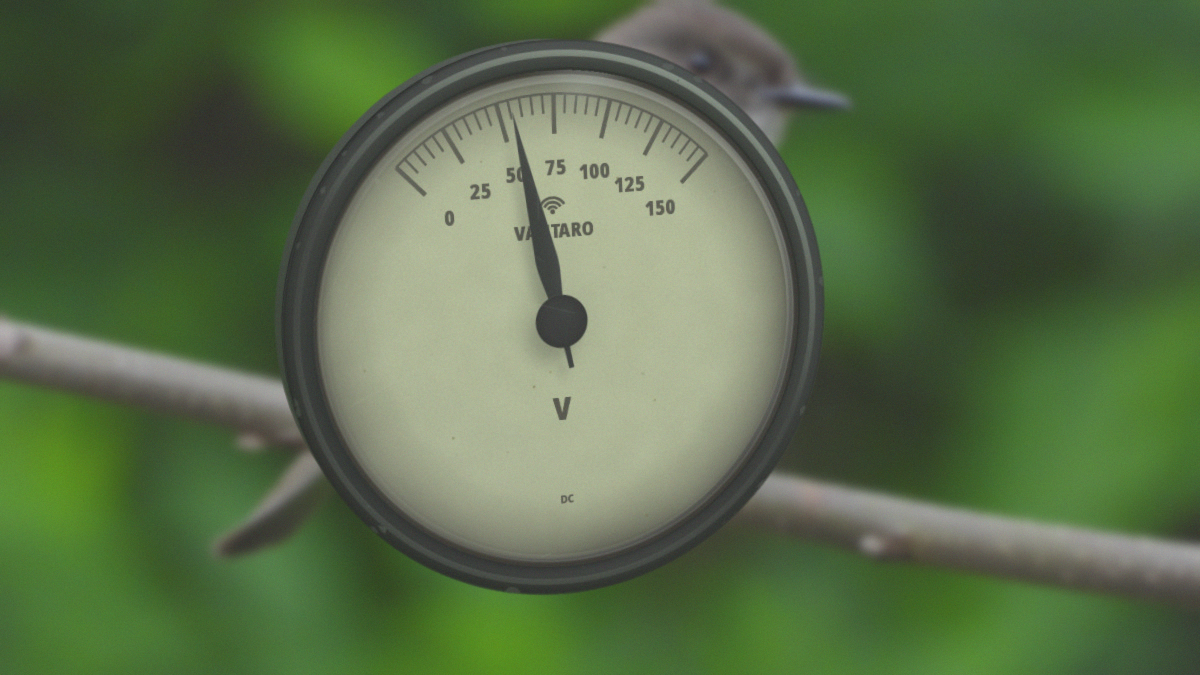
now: 55
